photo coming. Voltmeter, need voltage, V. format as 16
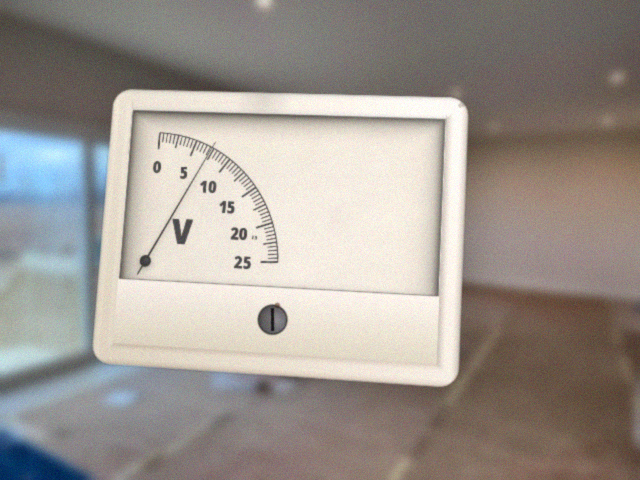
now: 7.5
